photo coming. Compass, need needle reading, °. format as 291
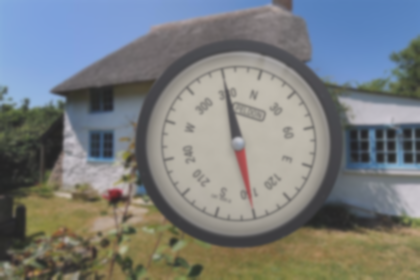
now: 150
